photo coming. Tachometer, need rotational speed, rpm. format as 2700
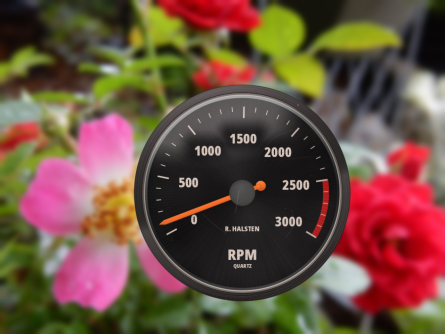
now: 100
